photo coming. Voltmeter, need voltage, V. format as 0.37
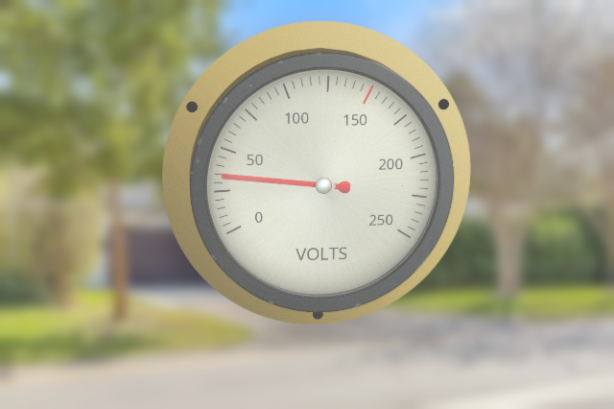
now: 35
